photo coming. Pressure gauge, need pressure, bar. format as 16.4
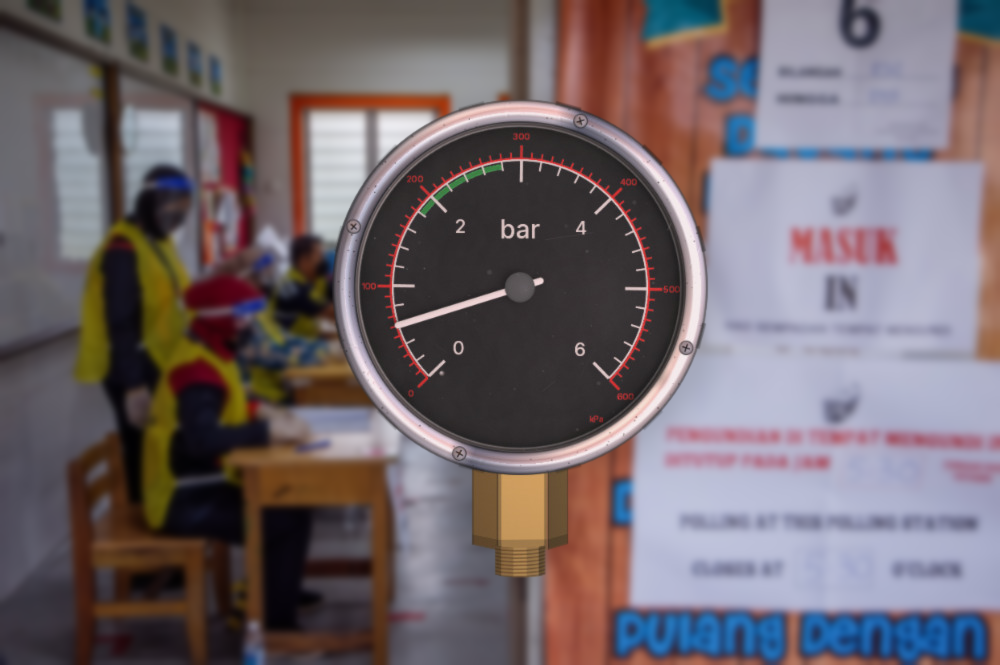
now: 0.6
